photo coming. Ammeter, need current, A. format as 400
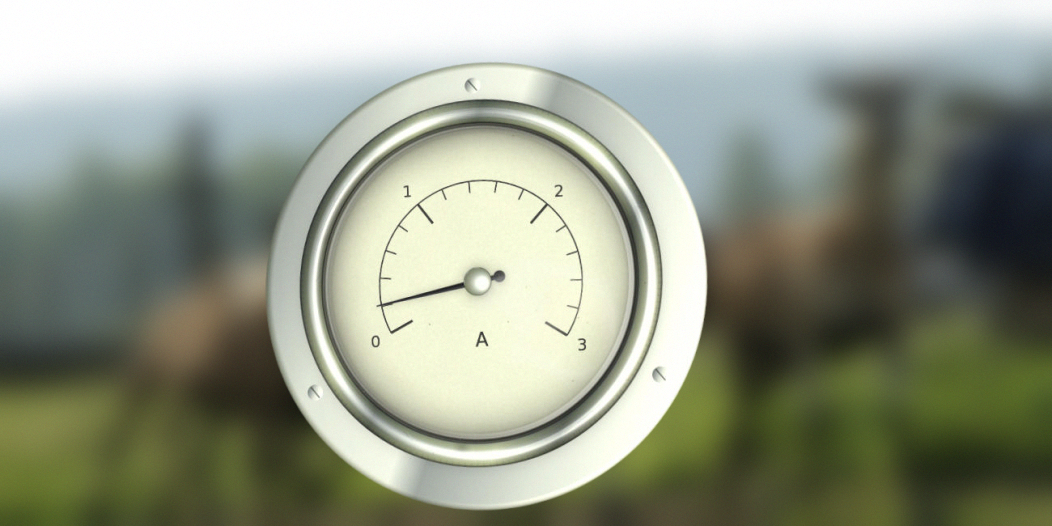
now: 0.2
